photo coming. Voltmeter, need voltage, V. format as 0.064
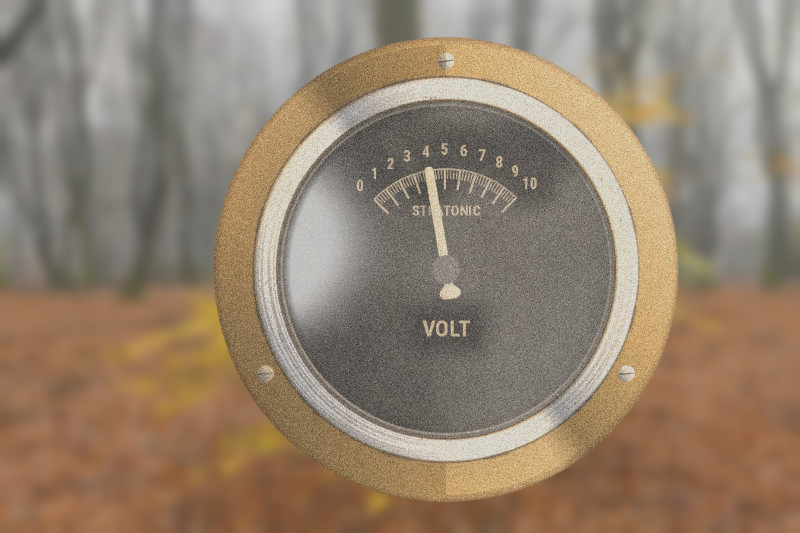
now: 4
